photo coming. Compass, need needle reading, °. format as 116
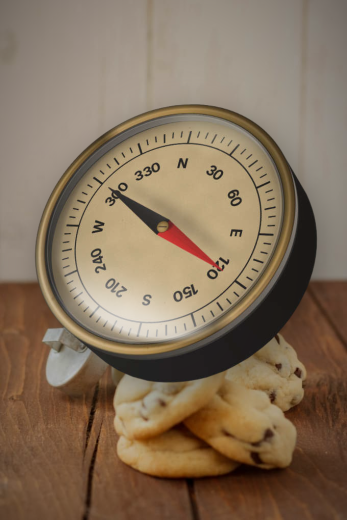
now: 120
